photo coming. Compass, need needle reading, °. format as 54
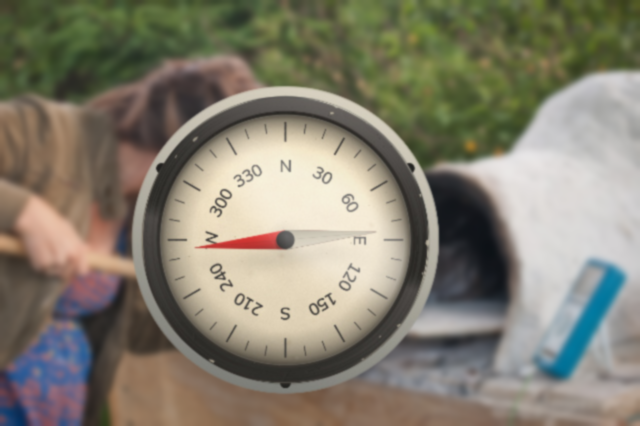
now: 265
